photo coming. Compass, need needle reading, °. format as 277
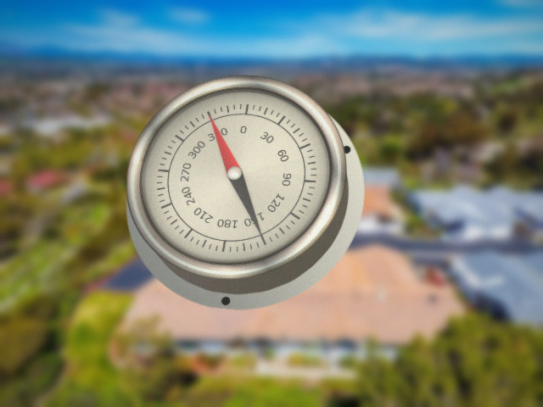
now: 330
